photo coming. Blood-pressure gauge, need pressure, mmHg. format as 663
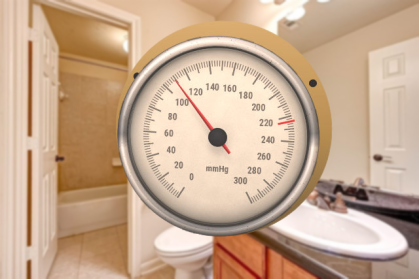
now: 110
